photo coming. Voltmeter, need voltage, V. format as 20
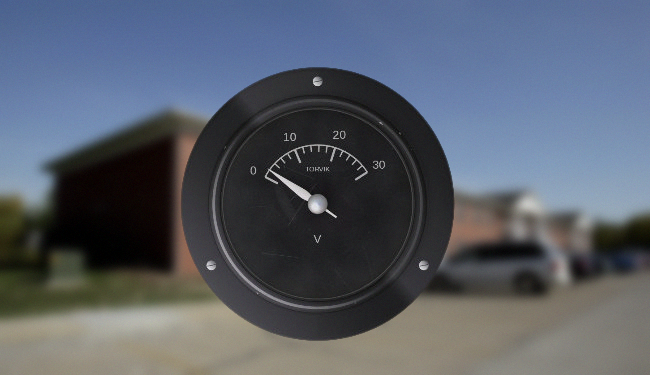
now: 2
